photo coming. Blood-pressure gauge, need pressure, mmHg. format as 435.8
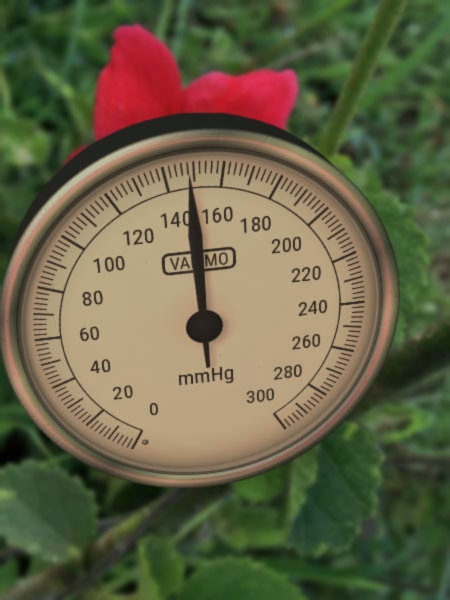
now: 148
